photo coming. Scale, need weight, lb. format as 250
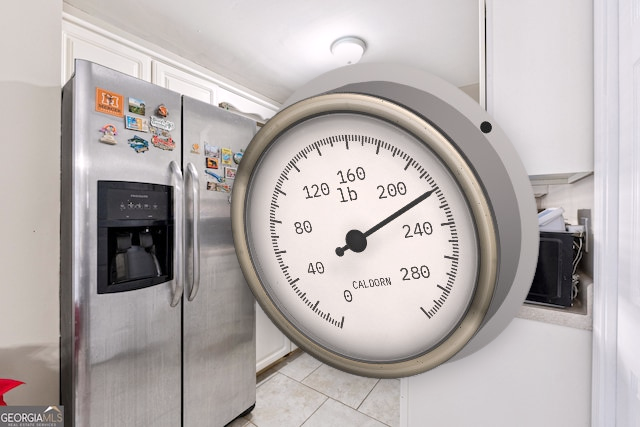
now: 220
